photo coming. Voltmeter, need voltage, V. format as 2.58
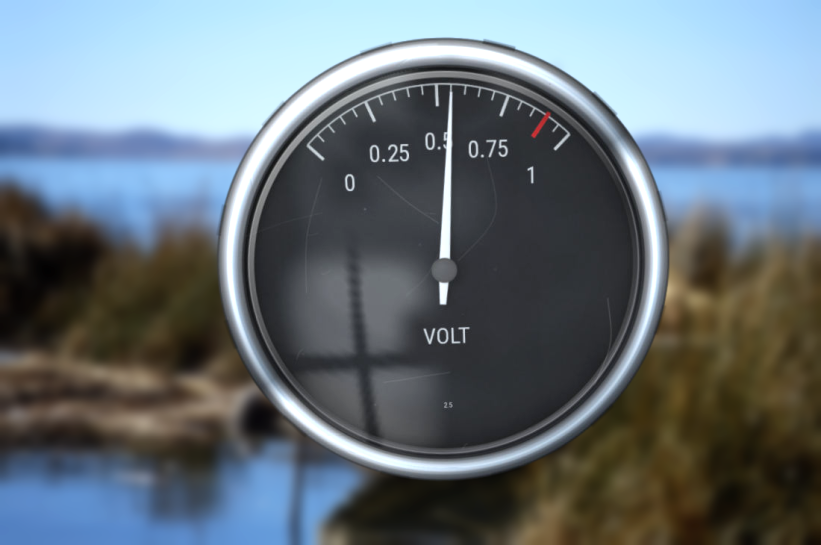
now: 0.55
